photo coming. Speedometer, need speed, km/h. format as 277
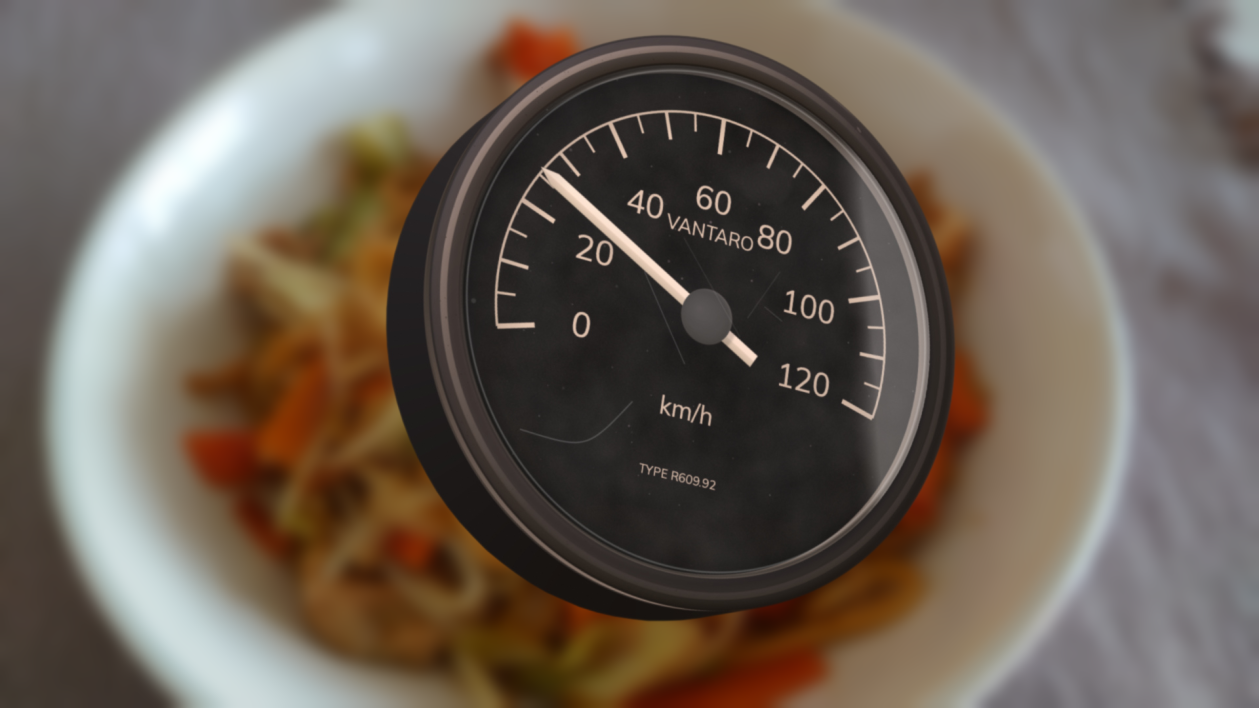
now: 25
